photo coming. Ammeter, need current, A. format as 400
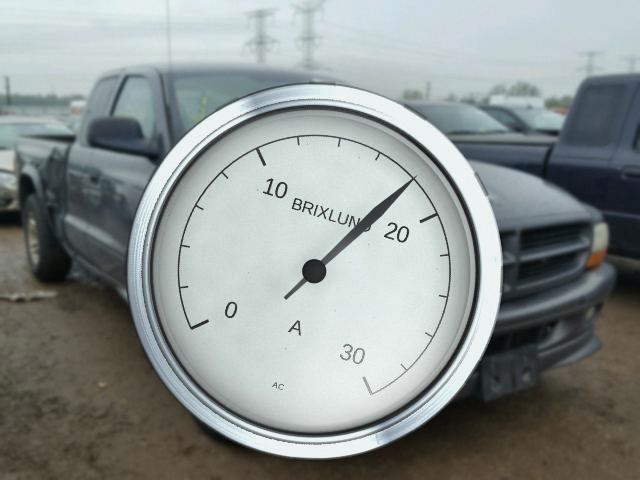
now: 18
